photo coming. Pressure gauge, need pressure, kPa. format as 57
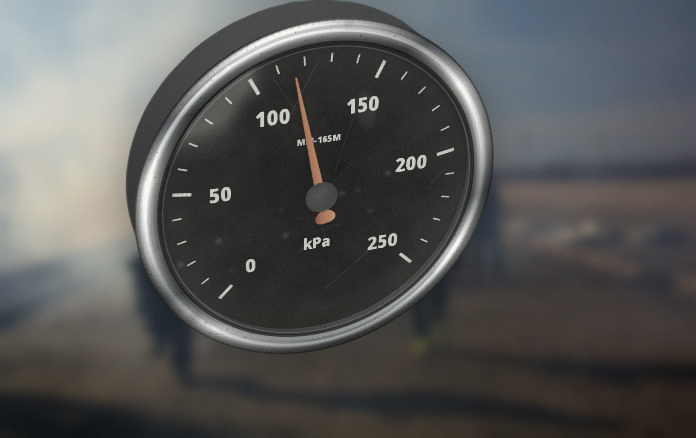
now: 115
